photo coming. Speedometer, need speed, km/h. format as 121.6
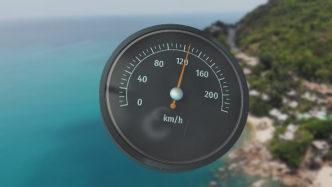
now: 125
